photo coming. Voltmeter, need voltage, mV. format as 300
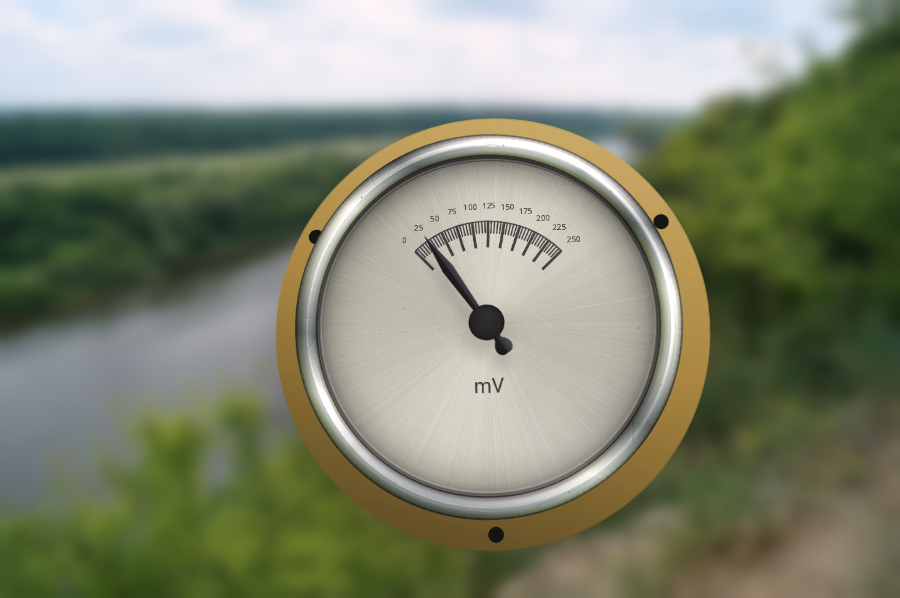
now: 25
